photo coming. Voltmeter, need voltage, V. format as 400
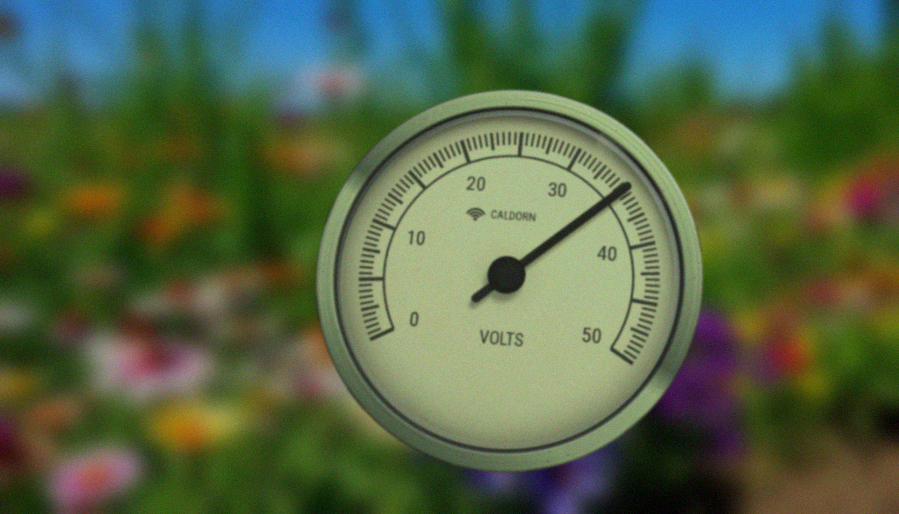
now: 35
